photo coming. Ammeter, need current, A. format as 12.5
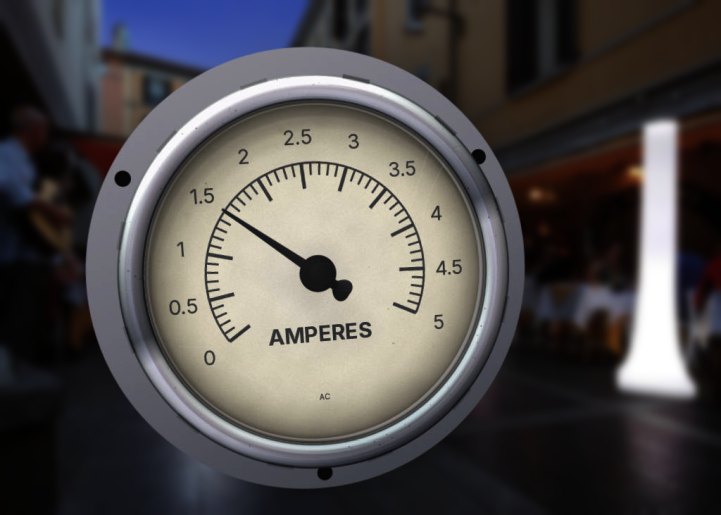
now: 1.5
